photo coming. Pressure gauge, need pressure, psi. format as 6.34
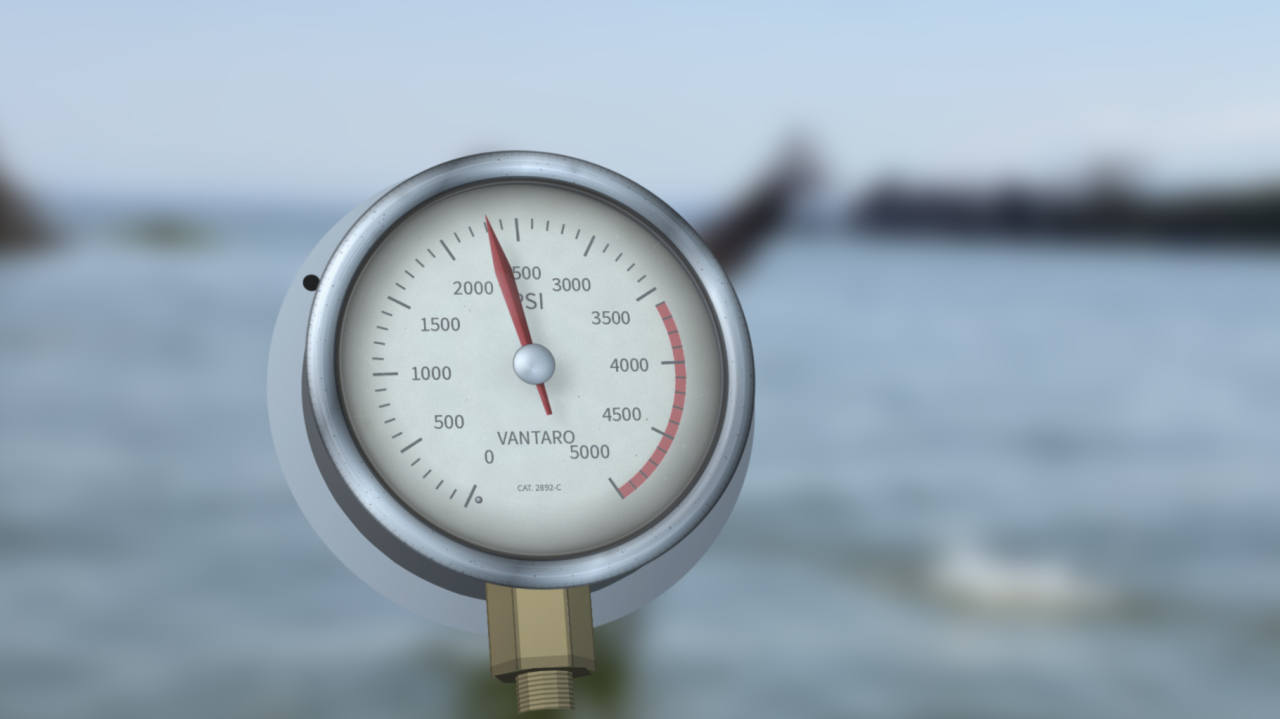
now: 2300
